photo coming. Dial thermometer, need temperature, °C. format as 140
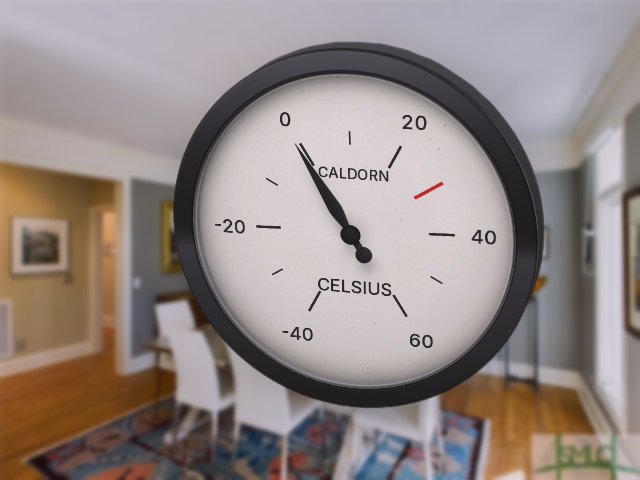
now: 0
